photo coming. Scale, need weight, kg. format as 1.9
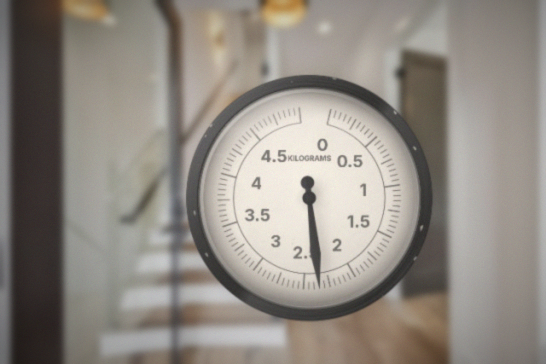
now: 2.35
